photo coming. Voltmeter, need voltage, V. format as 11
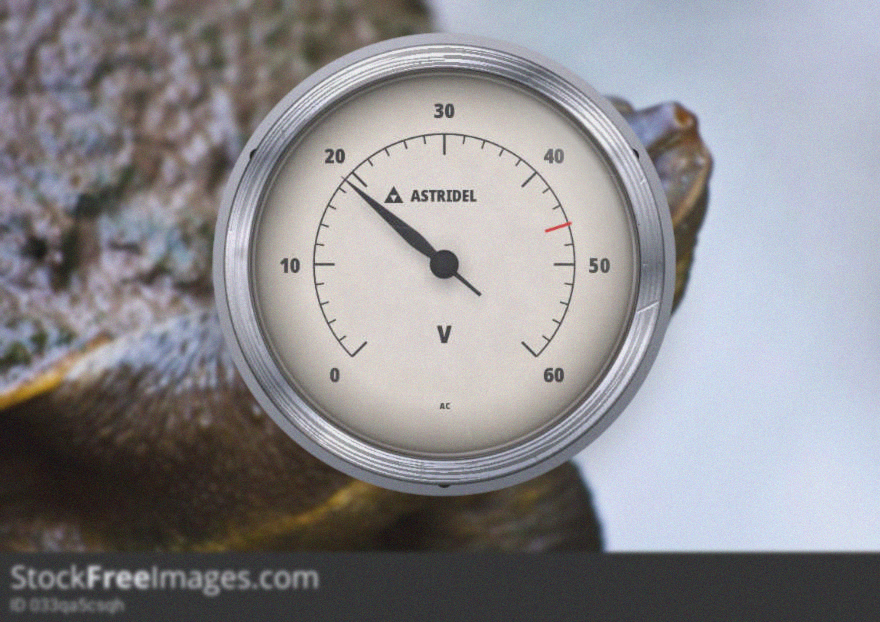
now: 19
